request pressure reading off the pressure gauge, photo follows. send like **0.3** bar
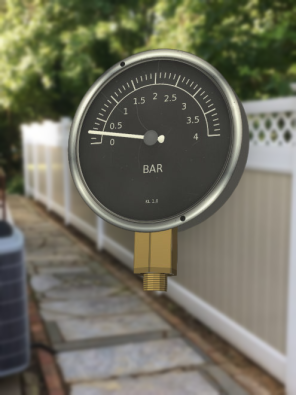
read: **0.2** bar
